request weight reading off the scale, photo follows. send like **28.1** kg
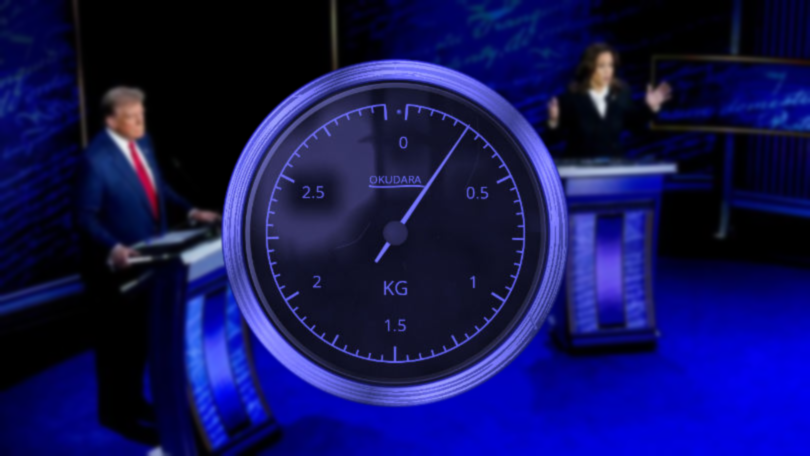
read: **0.25** kg
